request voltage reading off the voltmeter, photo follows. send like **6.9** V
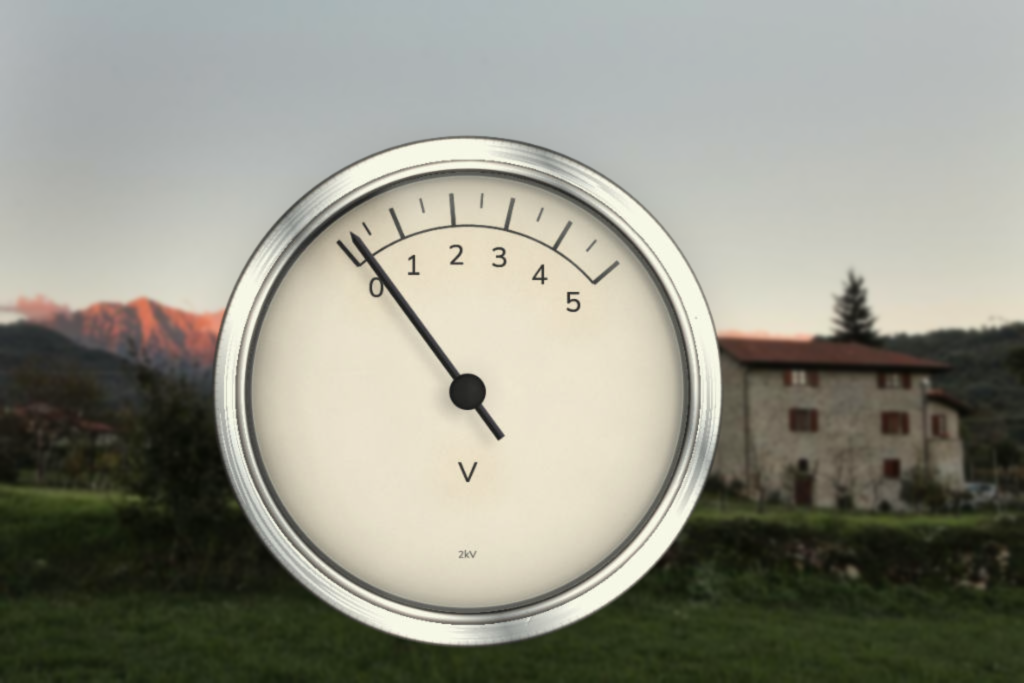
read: **0.25** V
